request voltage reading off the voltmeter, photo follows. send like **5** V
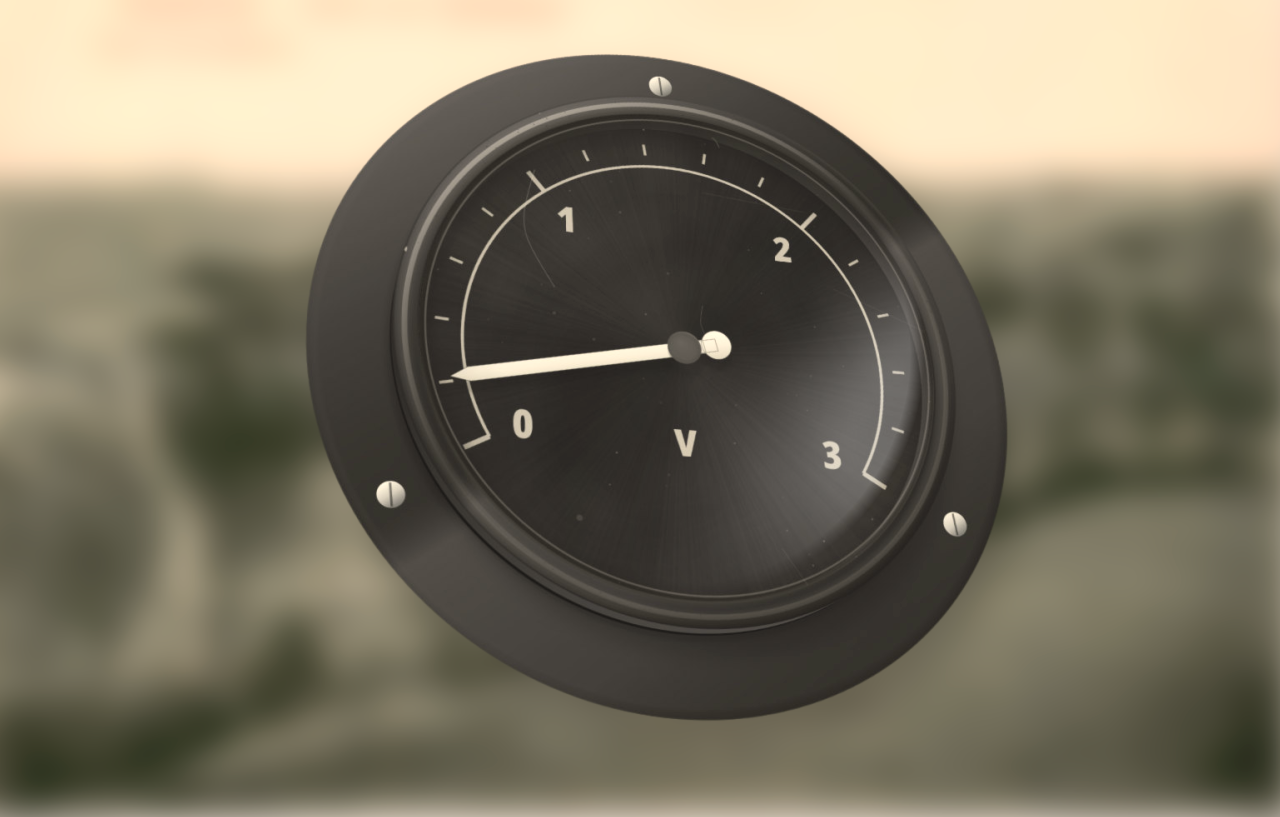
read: **0.2** V
